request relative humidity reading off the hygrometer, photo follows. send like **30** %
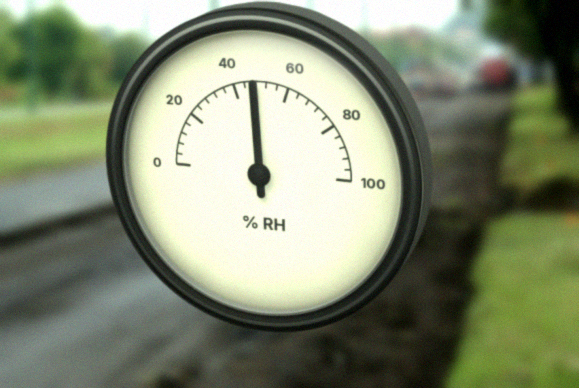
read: **48** %
